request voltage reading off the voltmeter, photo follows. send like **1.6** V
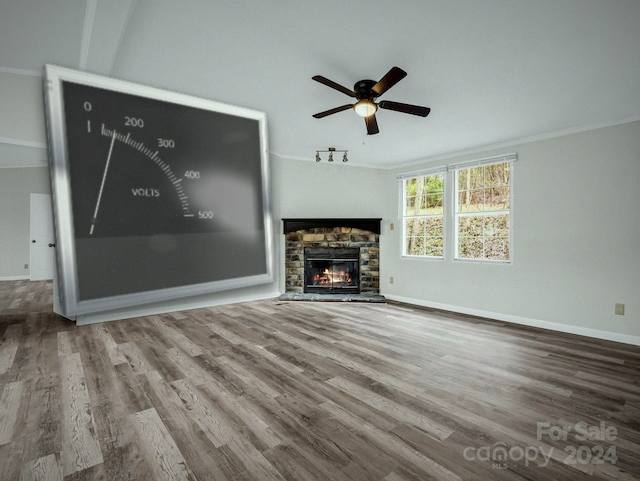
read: **150** V
